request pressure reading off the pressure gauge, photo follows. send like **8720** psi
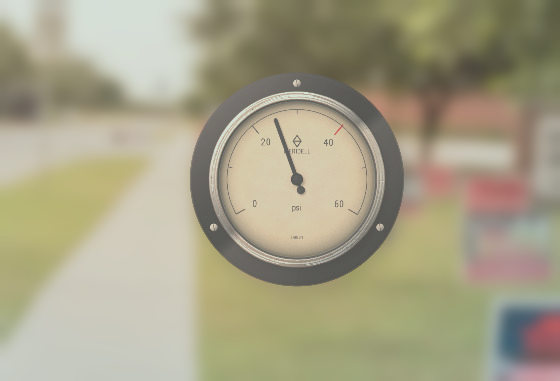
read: **25** psi
